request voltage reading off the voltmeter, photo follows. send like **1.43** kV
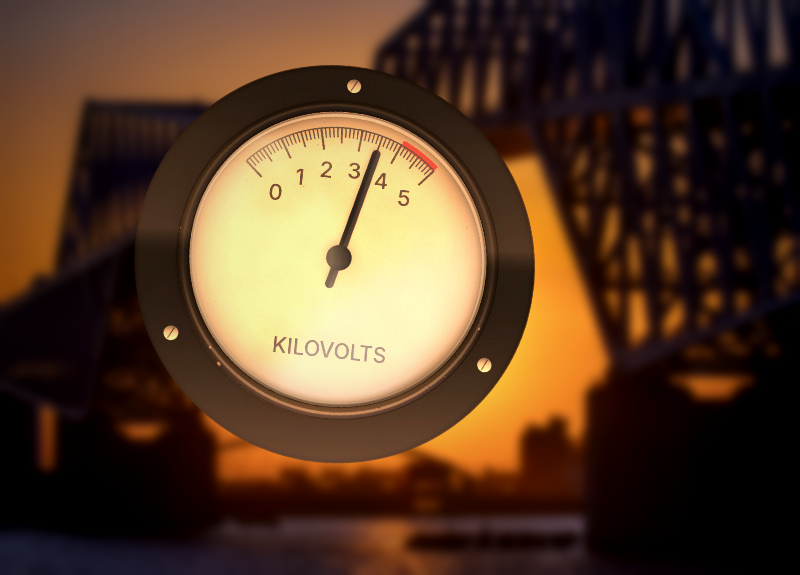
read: **3.5** kV
